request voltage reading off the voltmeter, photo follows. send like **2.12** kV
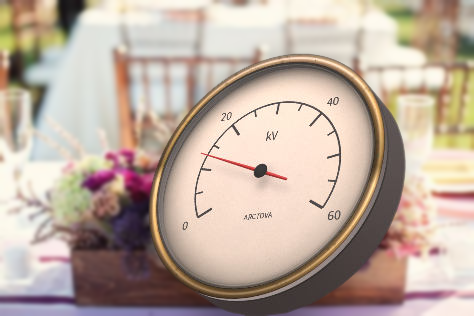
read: **12.5** kV
